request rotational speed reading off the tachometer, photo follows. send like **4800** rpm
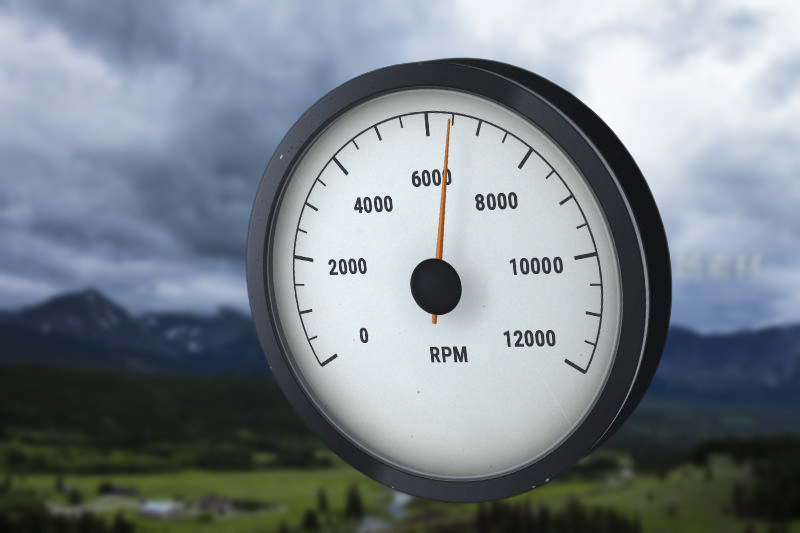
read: **6500** rpm
